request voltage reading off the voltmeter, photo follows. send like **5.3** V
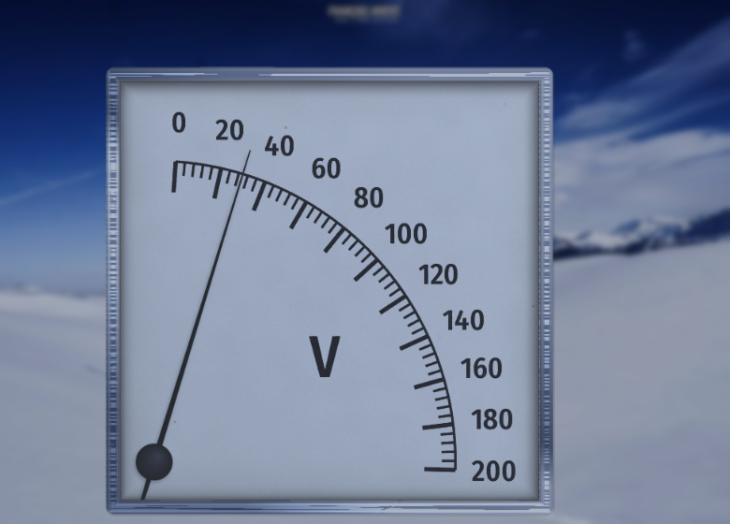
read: **30** V
